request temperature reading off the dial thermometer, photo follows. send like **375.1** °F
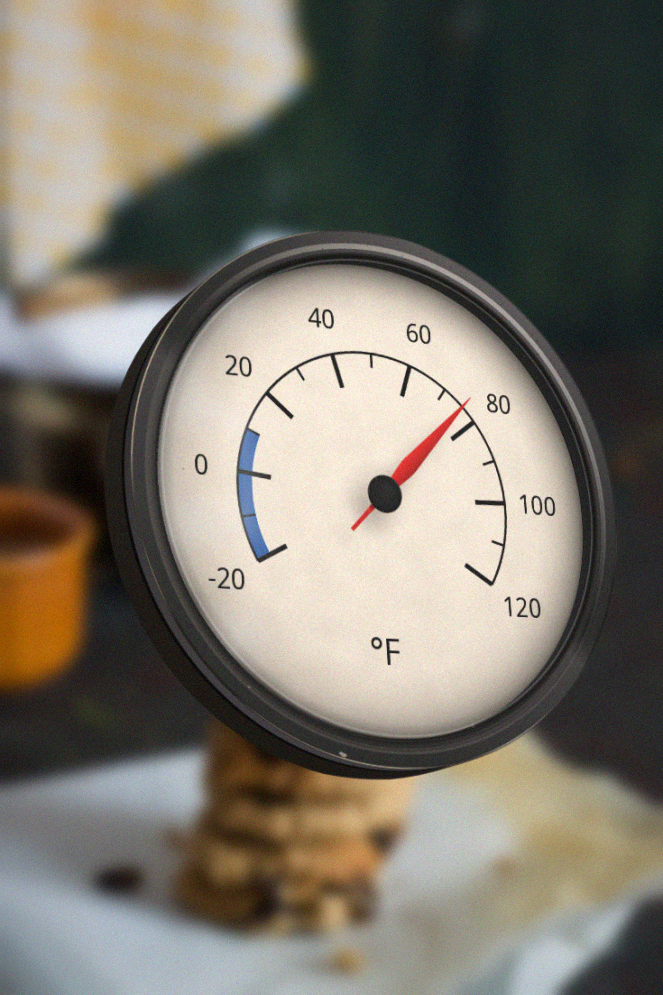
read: **75** °F
